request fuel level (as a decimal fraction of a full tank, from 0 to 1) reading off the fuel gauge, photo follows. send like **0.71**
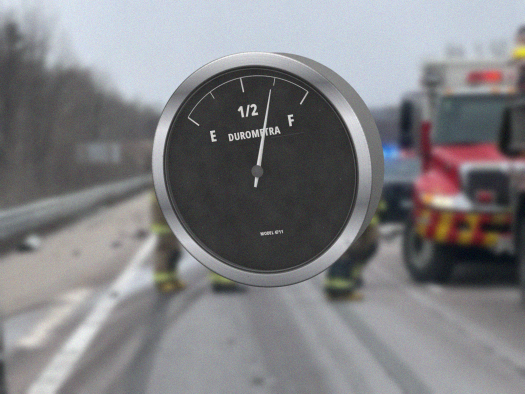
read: **0.75**
